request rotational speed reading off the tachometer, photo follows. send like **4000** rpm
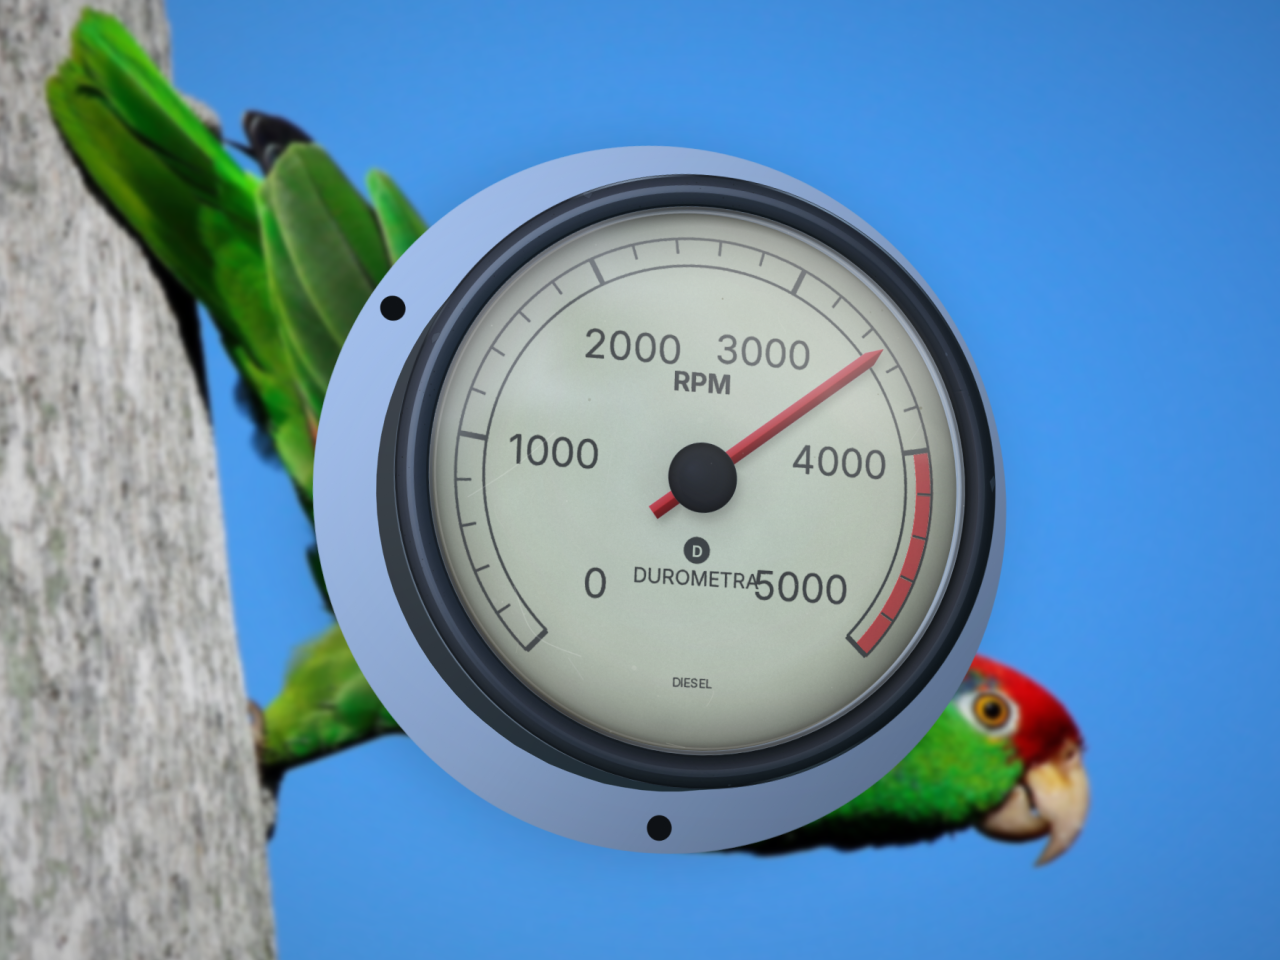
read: **3500** rpm
